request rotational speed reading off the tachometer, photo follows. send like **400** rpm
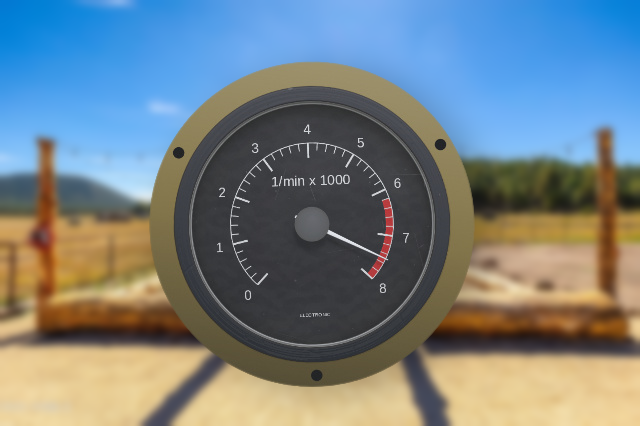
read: **7500** rpm
